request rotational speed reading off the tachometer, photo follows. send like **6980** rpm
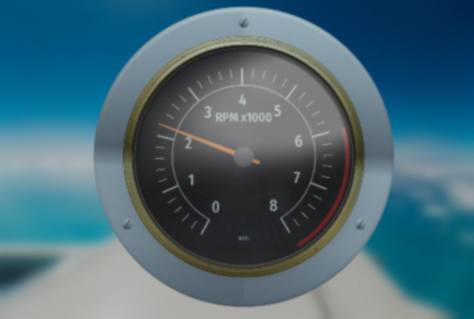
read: **2200** rpm
